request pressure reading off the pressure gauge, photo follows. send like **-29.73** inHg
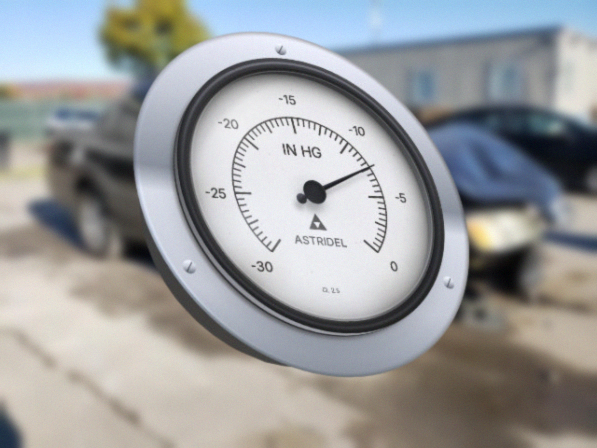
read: **-7.5** inHg
